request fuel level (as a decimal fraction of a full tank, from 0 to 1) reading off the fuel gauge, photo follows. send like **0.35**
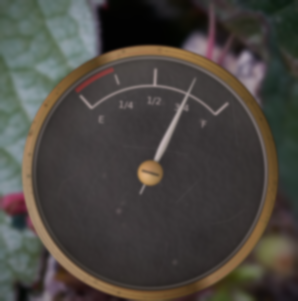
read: **0.75**
